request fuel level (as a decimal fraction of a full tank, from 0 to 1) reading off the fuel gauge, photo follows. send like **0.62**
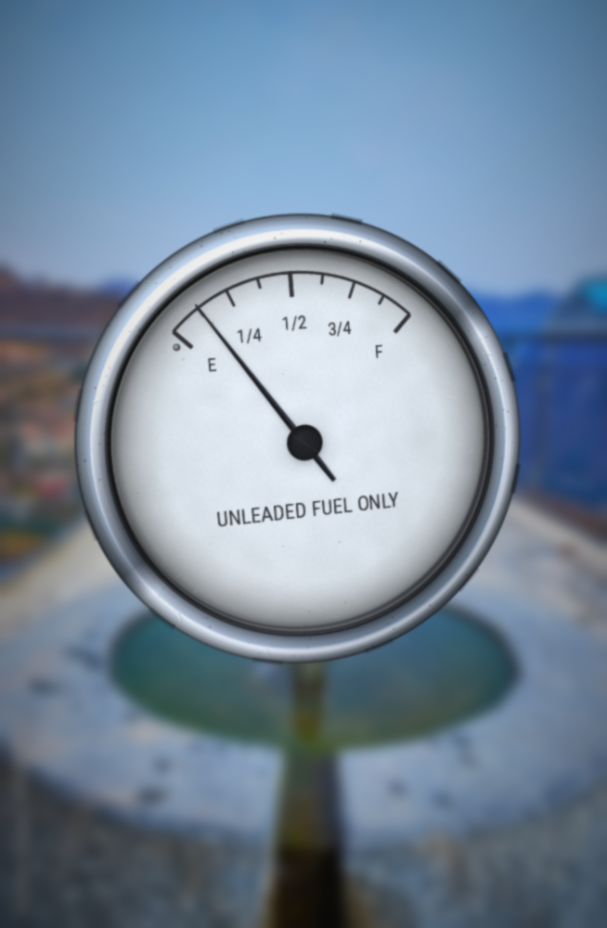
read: **0.125**
